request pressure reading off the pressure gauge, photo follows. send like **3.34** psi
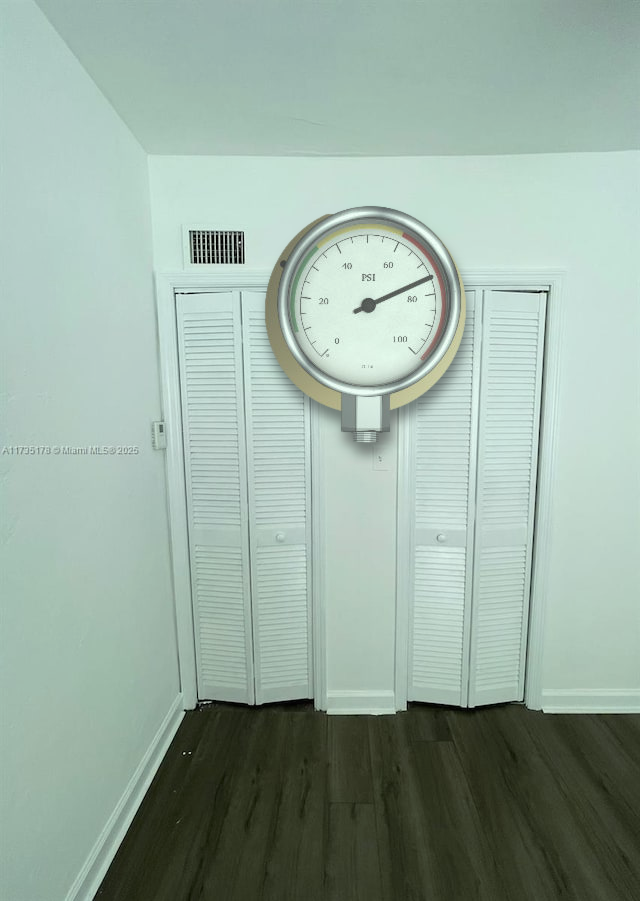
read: **75** psi
